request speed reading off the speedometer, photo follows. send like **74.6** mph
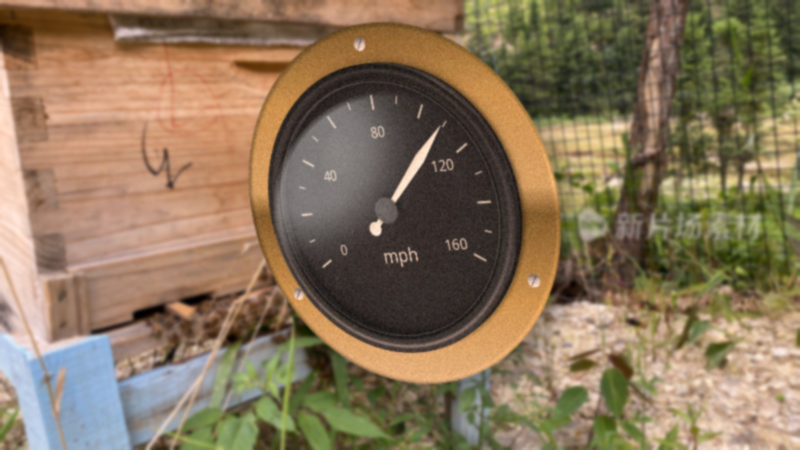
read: **110** mph
